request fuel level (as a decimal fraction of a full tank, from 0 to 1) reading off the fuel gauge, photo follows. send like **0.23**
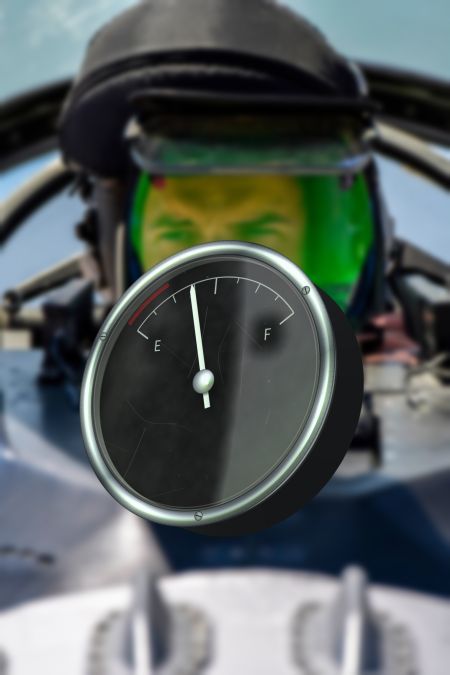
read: **0.375**
